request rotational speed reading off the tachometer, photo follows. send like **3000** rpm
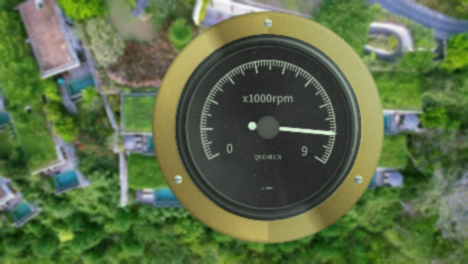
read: **8000** rpm
